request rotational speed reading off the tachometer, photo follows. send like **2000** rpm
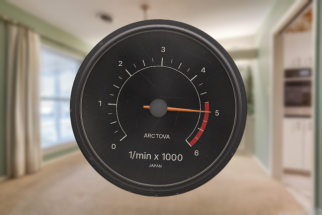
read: **5000** rpm
